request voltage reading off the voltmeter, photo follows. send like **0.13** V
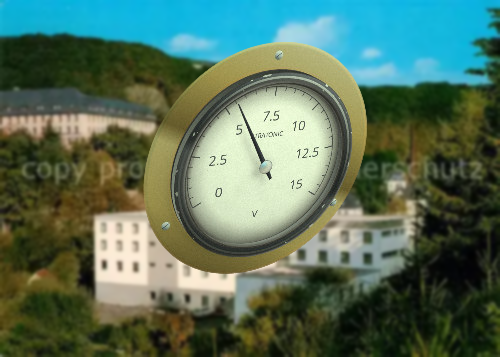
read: **5.5** V
